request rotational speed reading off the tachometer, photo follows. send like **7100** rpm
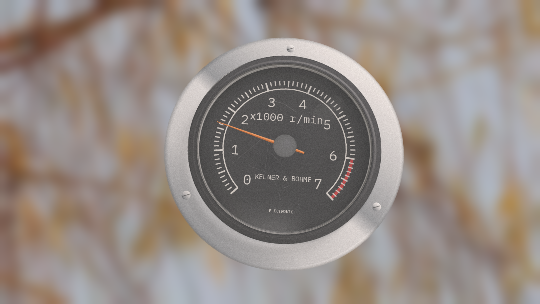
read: **1600** rpm
